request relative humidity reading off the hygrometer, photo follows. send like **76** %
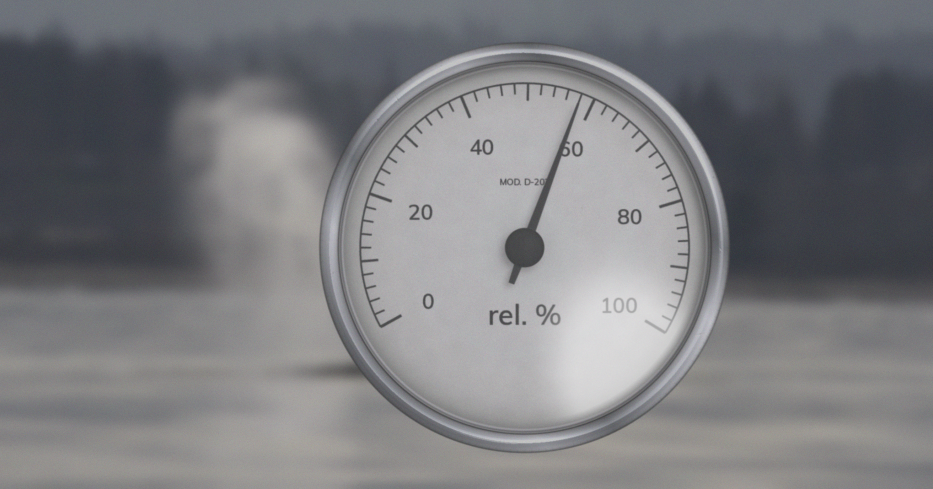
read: **58** %
